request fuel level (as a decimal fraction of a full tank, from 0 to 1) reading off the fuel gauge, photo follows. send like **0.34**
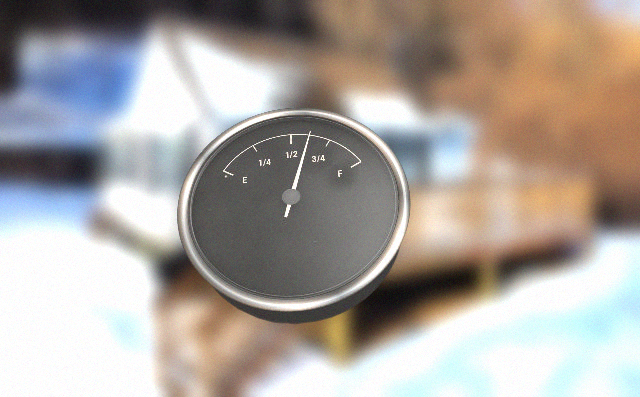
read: **0.625**
